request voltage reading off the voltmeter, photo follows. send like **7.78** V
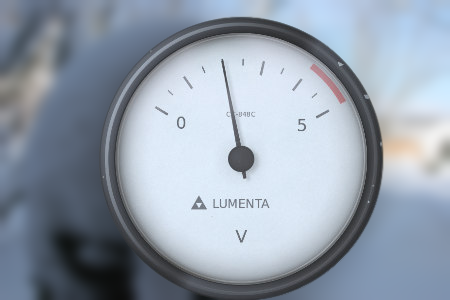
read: **2** V
